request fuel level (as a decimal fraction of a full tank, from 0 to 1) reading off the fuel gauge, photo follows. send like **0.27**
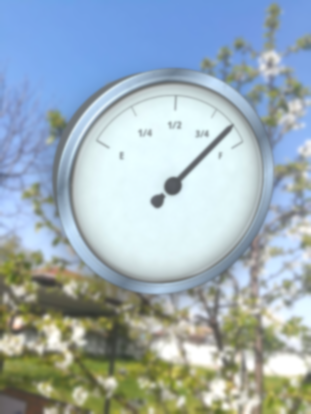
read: **0.875**
